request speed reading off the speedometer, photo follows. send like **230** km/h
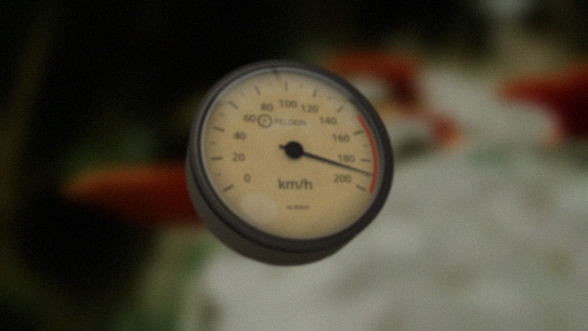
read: **190** km/h
